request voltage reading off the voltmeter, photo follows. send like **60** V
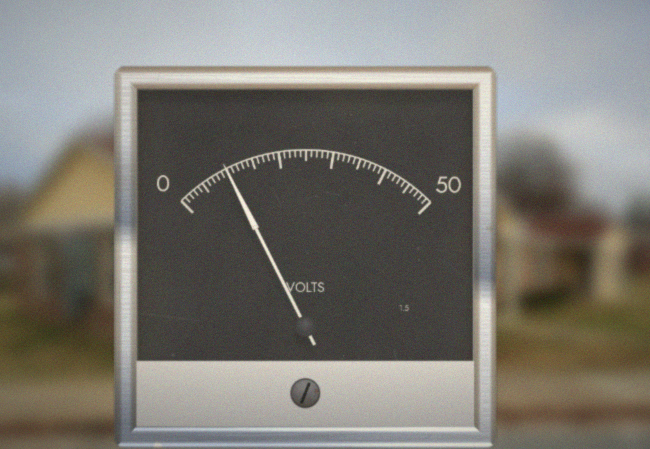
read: **10** V
